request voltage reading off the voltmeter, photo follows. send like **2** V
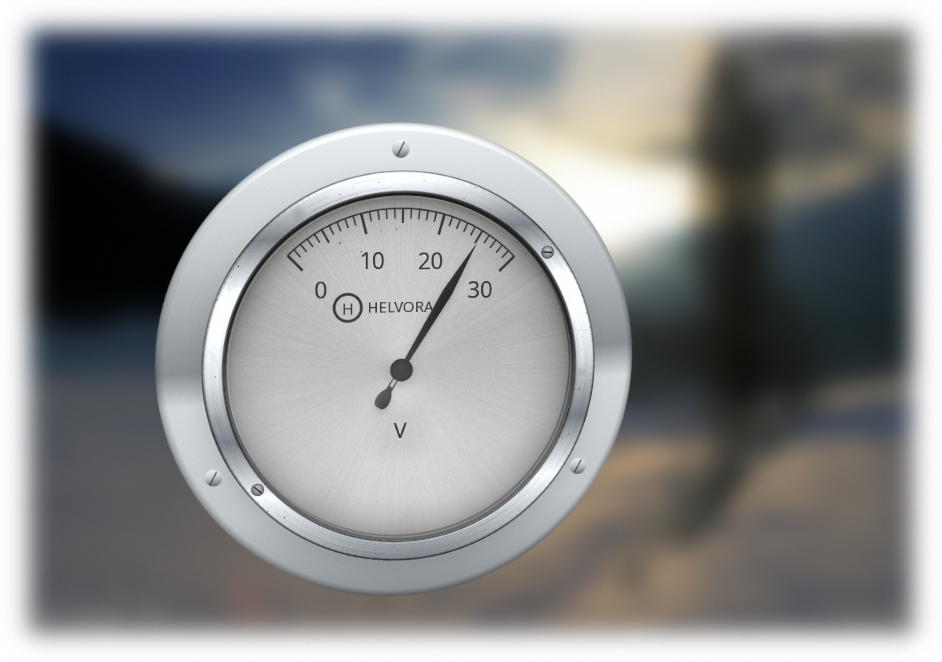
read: **25** V
